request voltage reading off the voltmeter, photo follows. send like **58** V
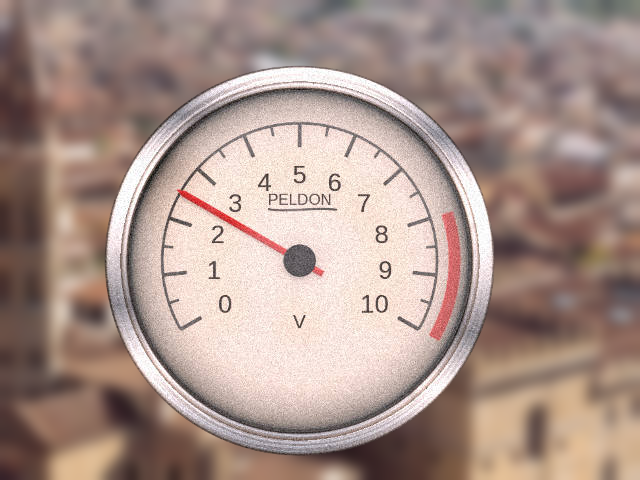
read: **2.5** V
